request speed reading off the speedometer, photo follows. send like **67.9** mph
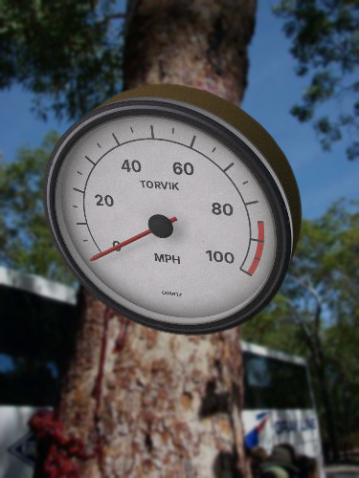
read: **0** mph
